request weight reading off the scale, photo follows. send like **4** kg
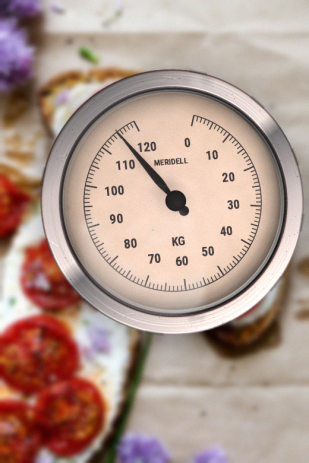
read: **115** kg
